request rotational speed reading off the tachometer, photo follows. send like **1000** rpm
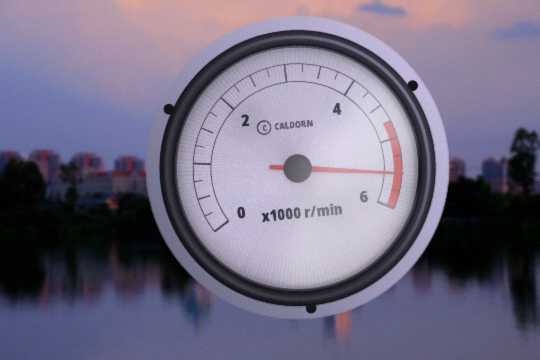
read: **5500** rpm
